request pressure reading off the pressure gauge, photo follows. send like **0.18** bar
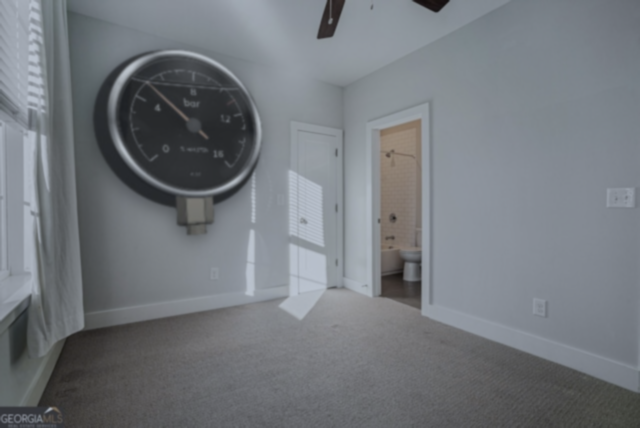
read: **5** bar
